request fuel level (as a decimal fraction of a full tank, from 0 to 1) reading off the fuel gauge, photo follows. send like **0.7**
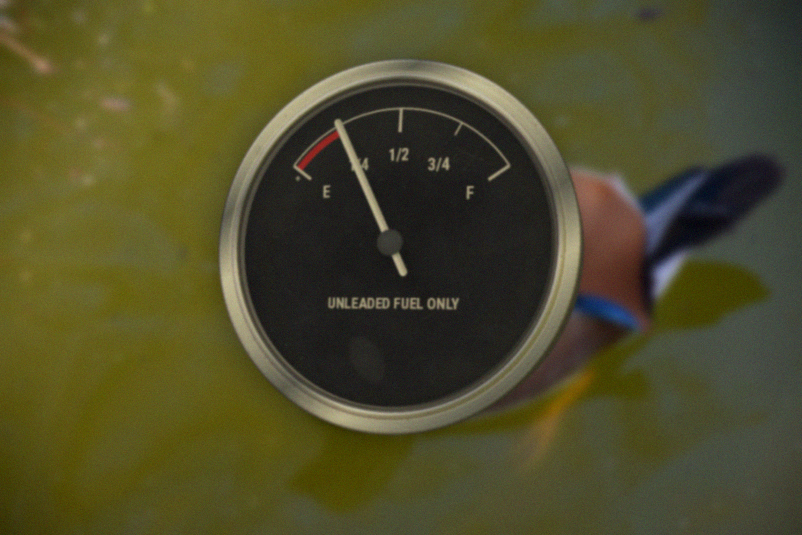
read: **0.25**
